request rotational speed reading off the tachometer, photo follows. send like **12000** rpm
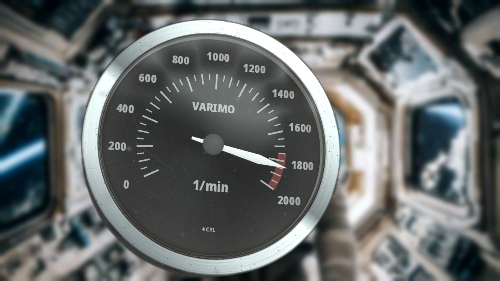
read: **1850** rpm
